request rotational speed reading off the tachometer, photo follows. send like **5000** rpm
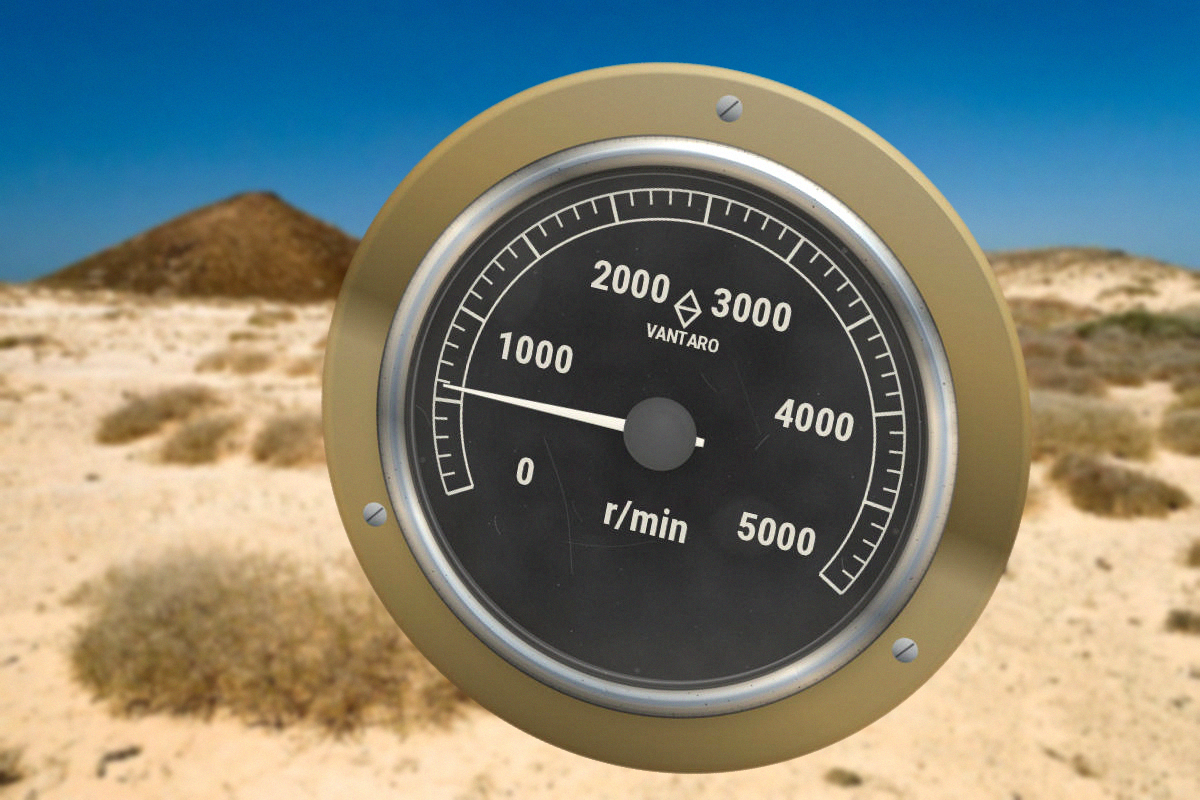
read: **600** rpm
